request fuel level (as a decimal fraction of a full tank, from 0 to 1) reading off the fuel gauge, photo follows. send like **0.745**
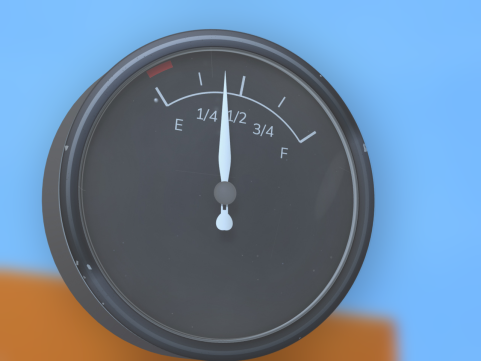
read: **0.375**
